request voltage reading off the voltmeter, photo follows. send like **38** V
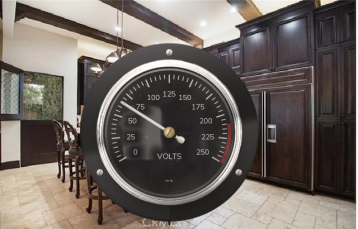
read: **65** V
